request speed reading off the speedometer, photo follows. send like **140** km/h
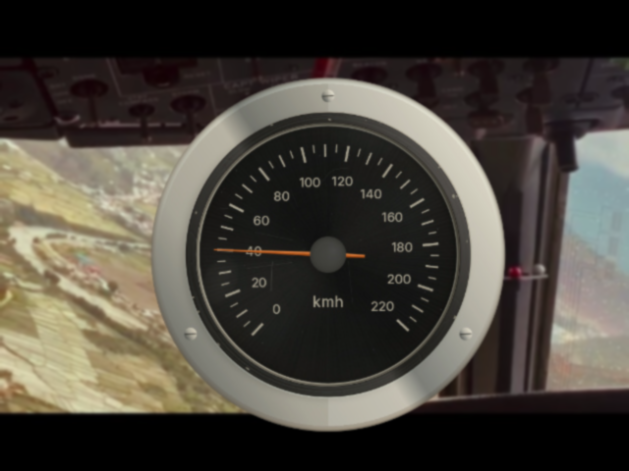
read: **40** km/h
